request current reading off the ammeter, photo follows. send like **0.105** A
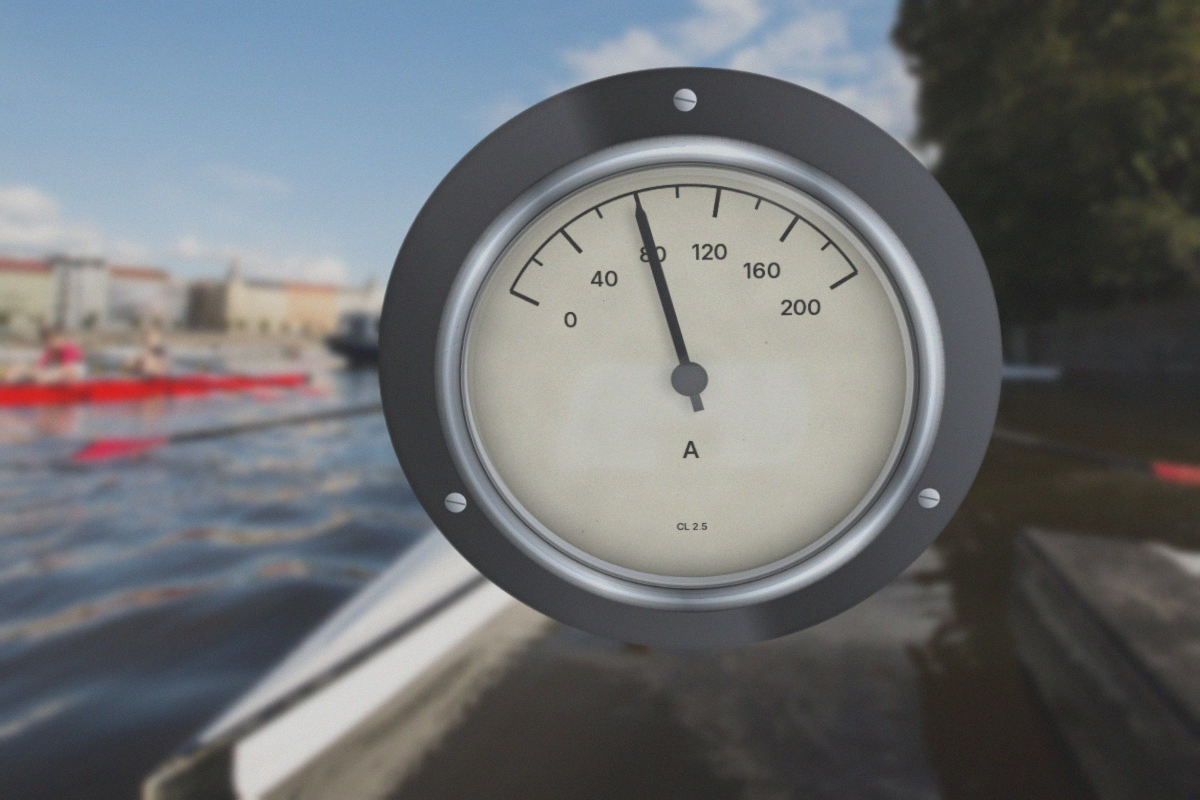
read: **80** A
